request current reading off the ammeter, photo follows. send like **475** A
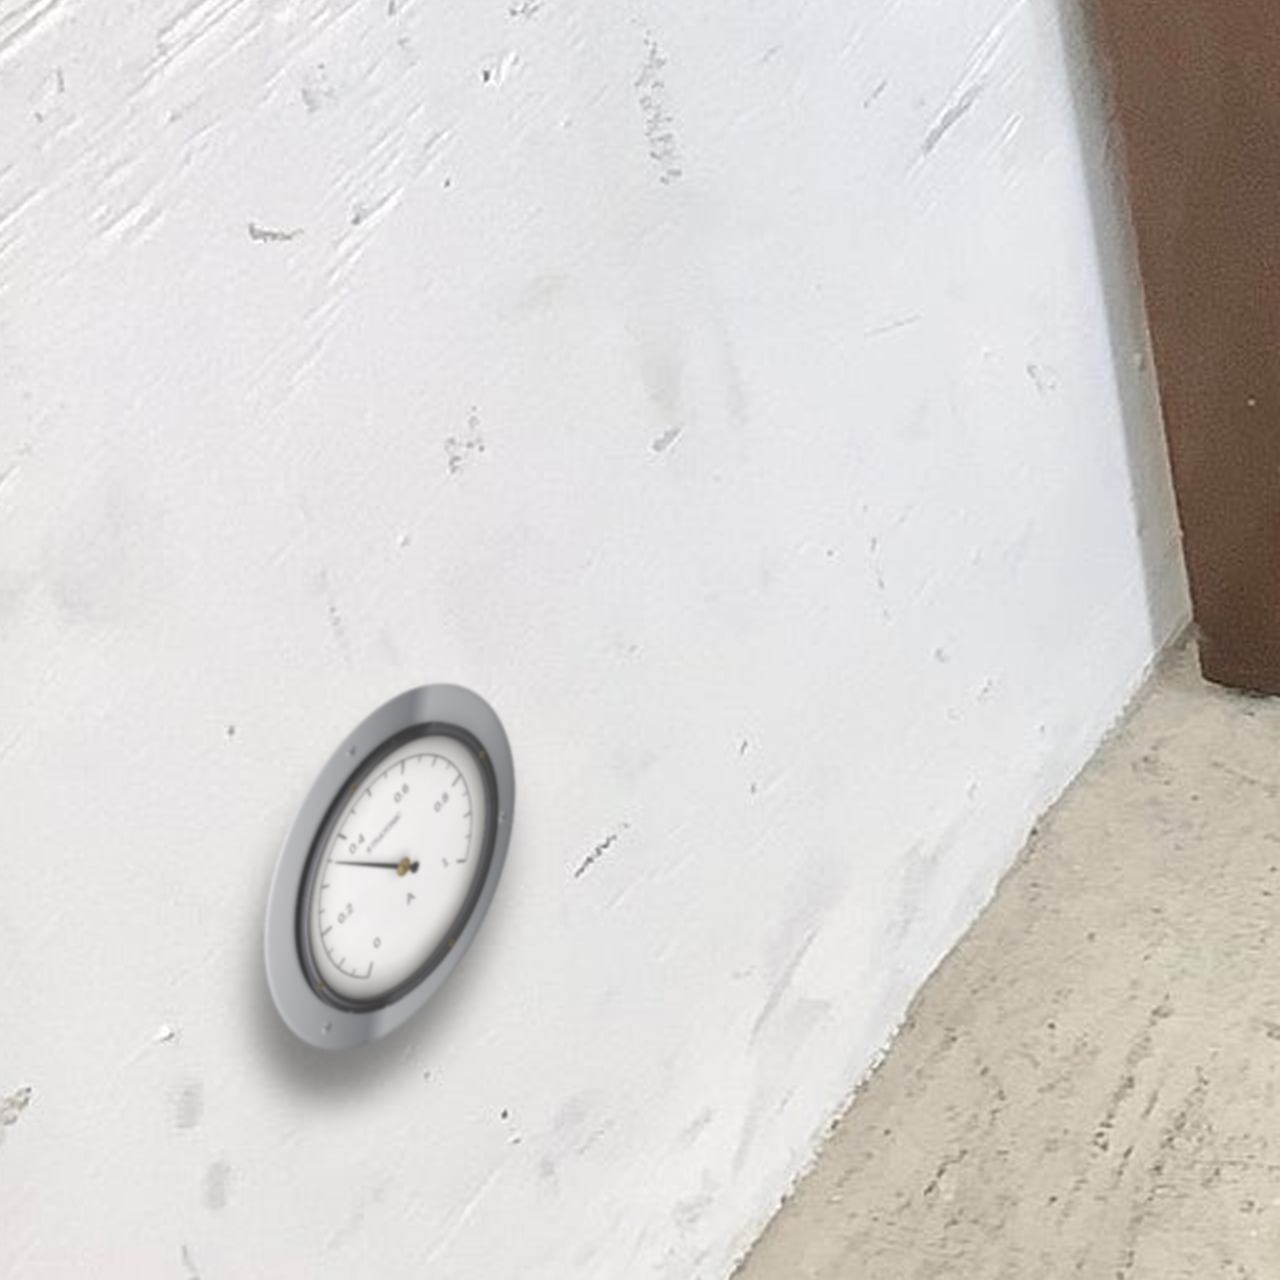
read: **0.35** A
